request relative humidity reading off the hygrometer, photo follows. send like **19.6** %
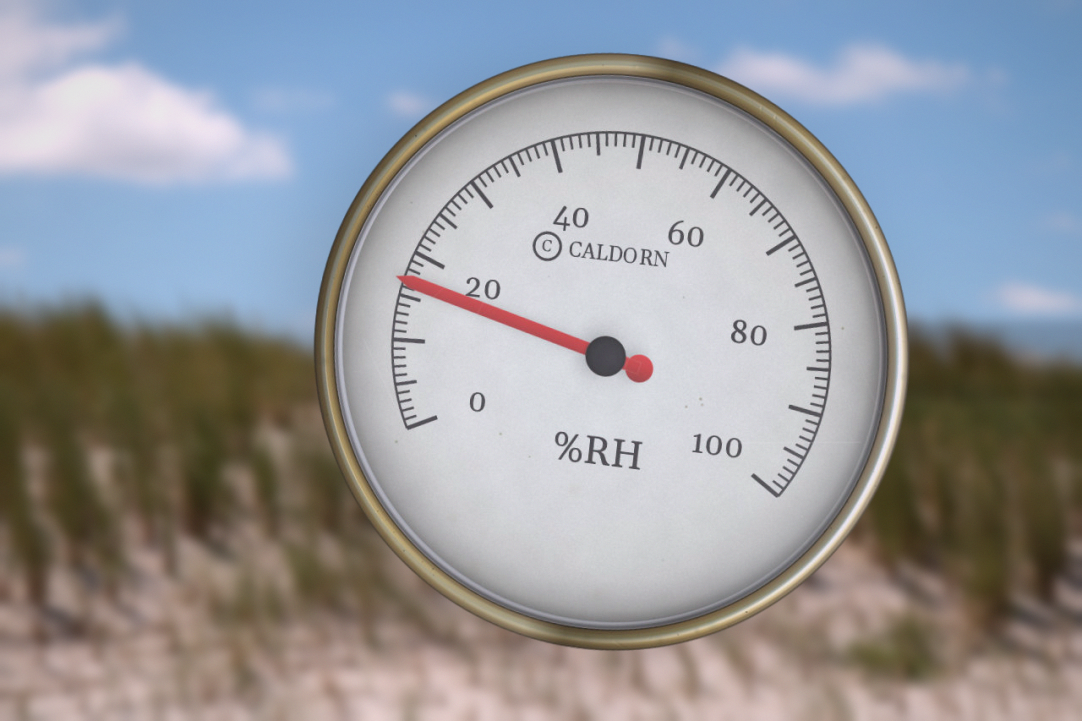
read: **17** %
